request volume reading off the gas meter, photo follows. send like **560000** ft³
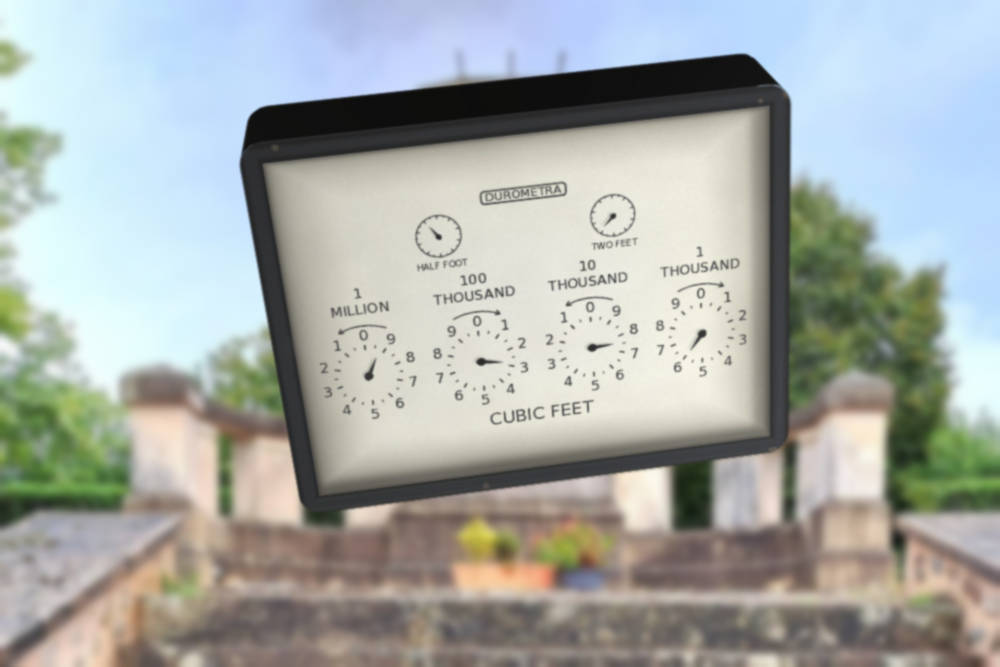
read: **927600** ft³
